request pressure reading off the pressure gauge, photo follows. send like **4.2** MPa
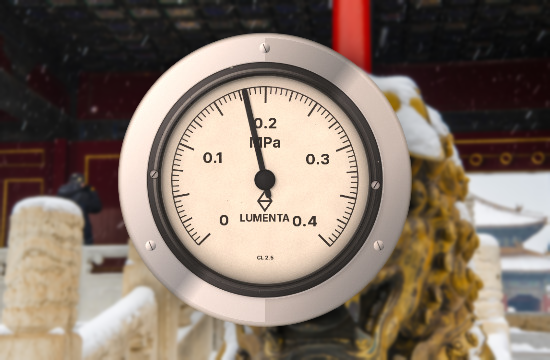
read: **0.18** MPa
